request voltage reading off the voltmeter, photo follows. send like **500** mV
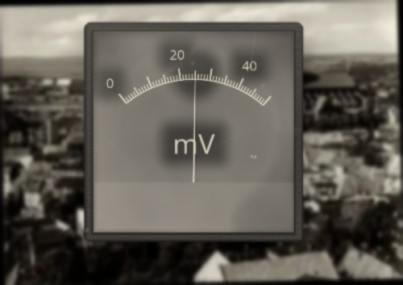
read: **25** mV
